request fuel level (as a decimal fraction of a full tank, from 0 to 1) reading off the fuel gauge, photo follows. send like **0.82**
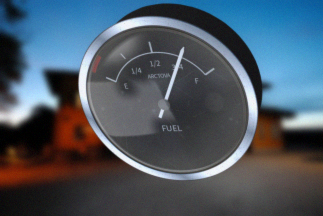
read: **0.75**
